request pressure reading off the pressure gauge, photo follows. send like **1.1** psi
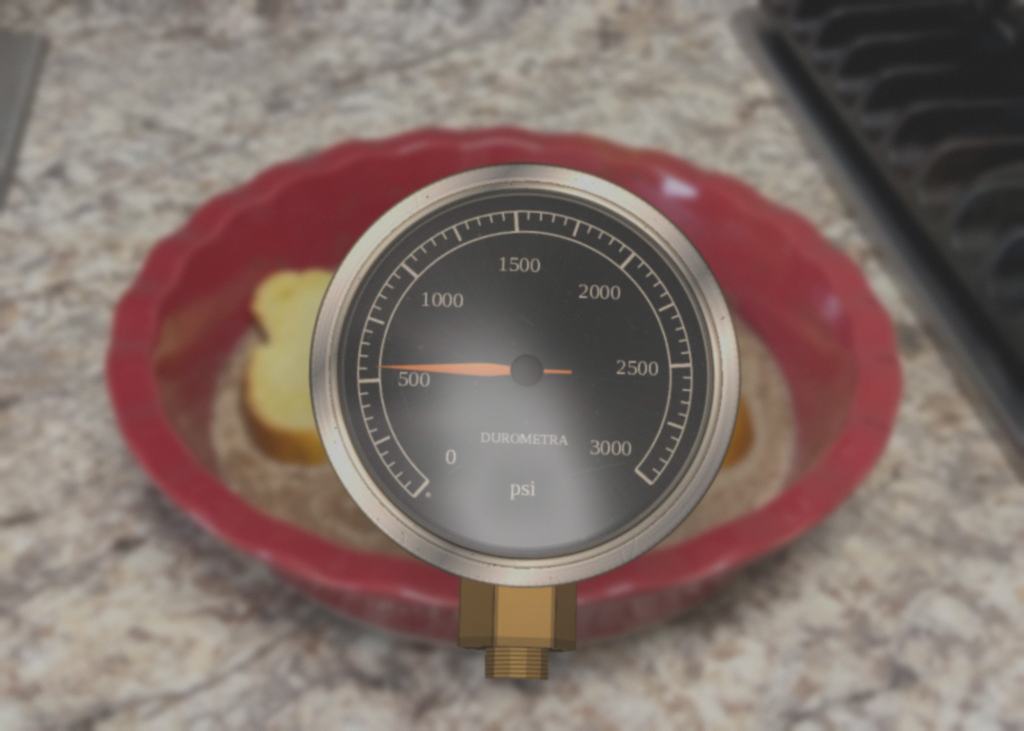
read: **550** psi
